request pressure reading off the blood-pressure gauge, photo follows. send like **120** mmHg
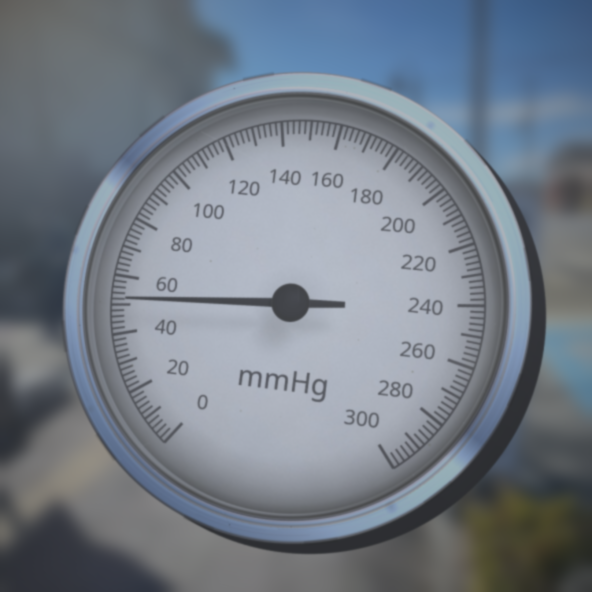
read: **52** mmHg
